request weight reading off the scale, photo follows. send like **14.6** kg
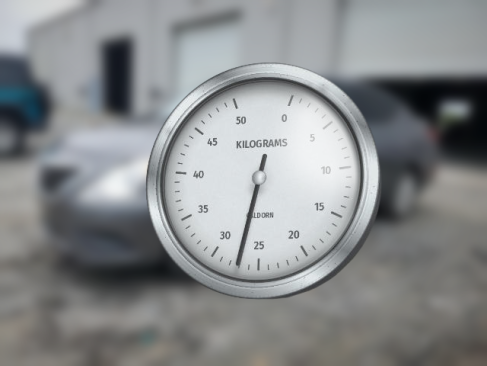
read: **27** kg
